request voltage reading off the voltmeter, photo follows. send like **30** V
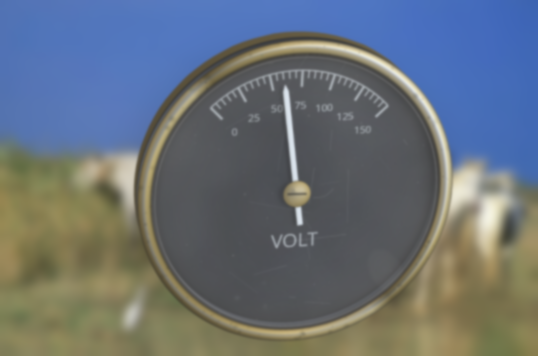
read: **60** V
